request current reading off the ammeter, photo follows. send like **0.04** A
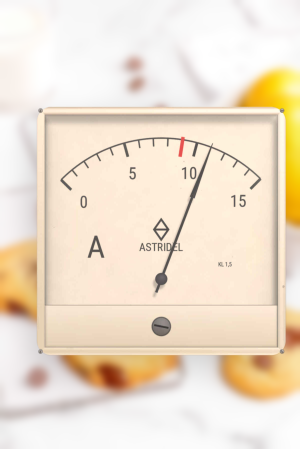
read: **11** A
